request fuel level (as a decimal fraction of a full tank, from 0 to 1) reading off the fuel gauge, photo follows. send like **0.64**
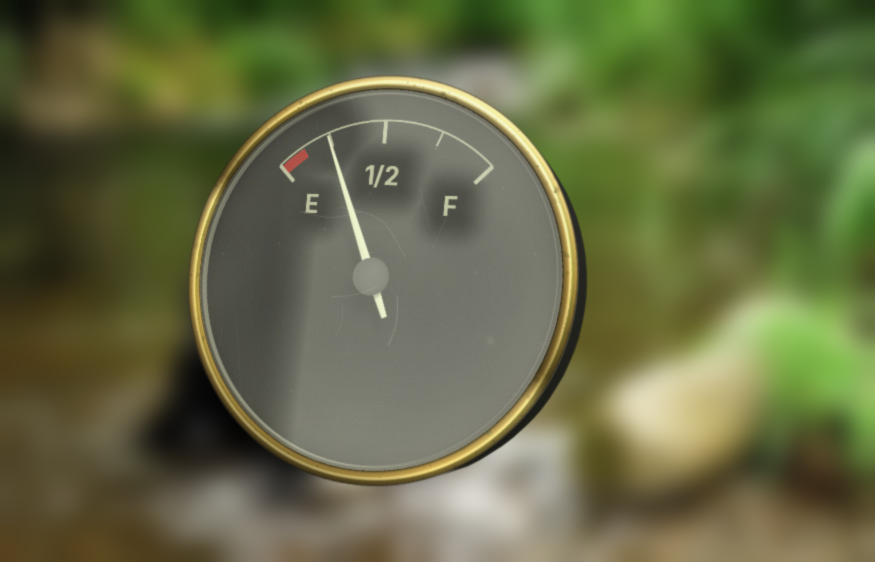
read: **0.25**
